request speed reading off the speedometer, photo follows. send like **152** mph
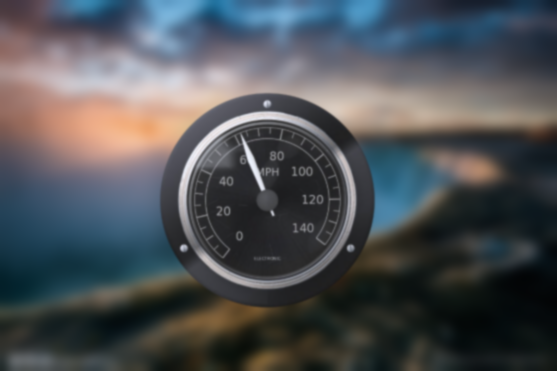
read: **62.5** mph
